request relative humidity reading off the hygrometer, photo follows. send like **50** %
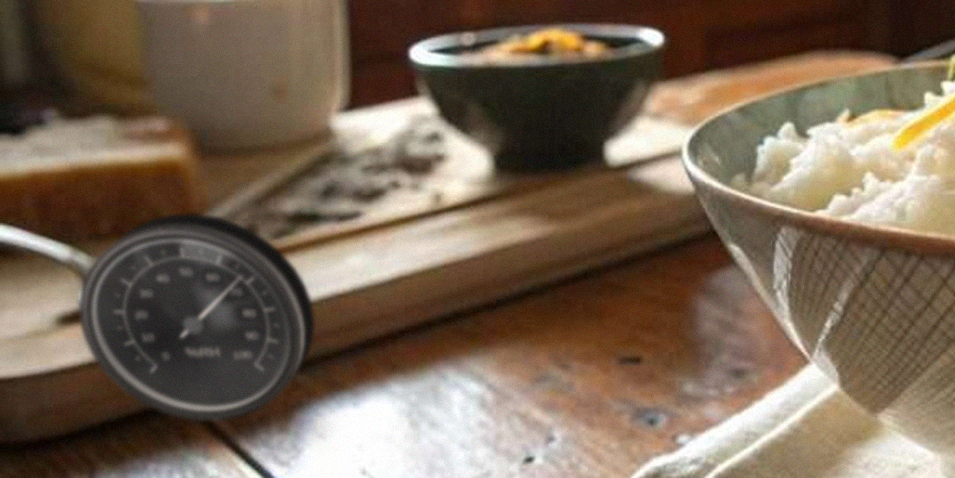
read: **67.5** %
